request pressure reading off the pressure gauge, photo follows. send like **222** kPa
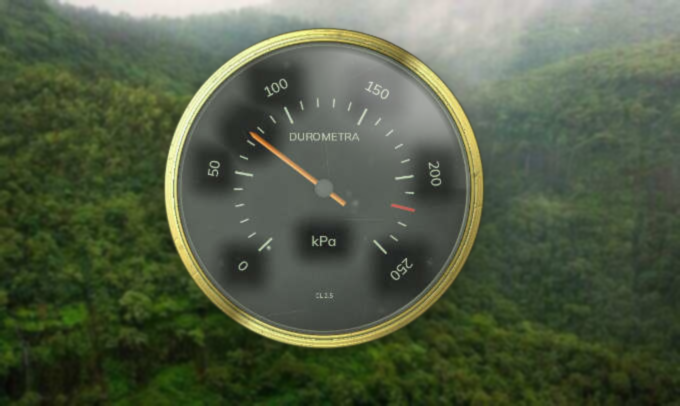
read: **75** kPa
